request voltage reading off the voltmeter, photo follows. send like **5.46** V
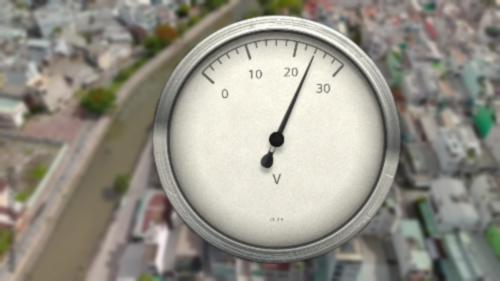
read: **24** V
